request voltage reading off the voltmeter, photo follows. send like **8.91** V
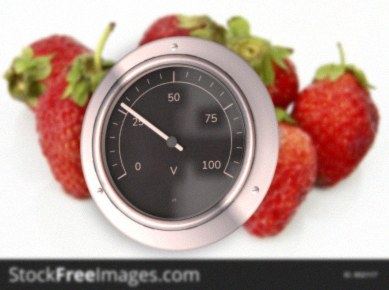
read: **27.5** V
